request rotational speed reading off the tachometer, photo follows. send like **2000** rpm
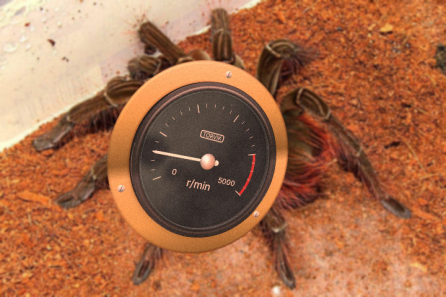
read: **600** rpm
